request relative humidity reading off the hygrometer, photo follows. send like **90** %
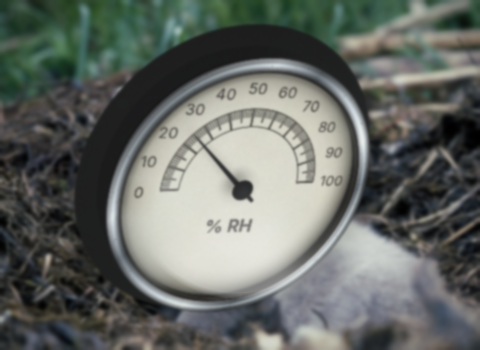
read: **25** %
